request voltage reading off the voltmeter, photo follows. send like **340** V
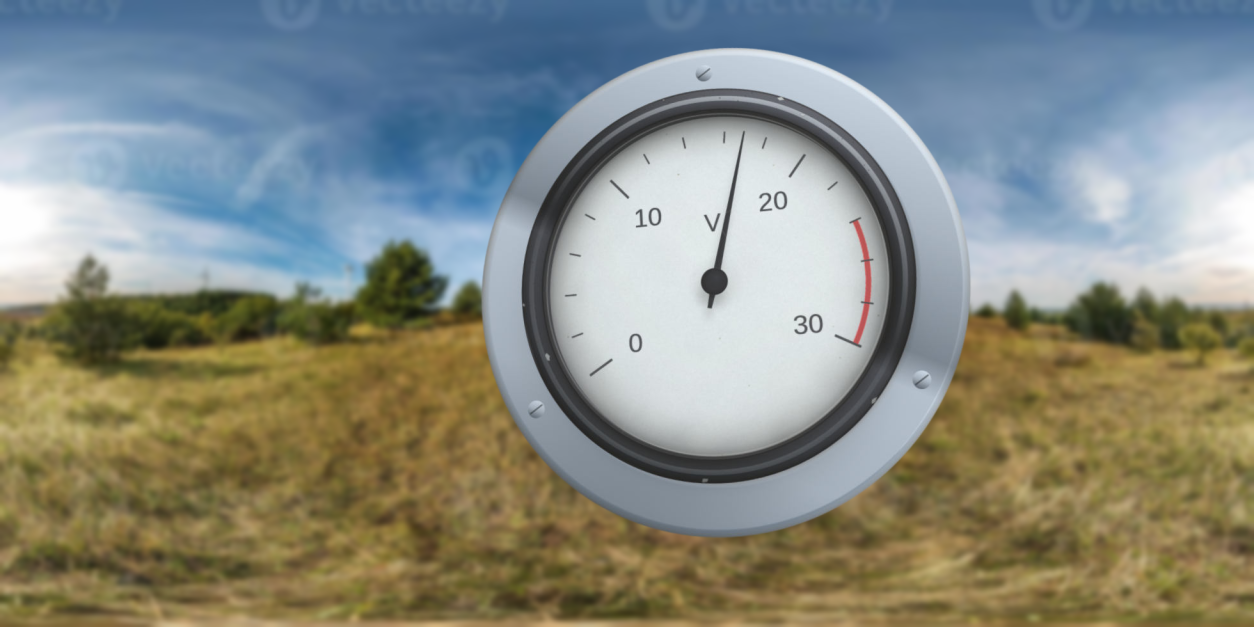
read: **17** V
